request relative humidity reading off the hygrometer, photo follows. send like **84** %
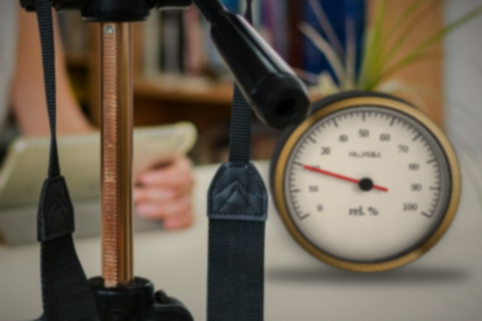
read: **20** %
